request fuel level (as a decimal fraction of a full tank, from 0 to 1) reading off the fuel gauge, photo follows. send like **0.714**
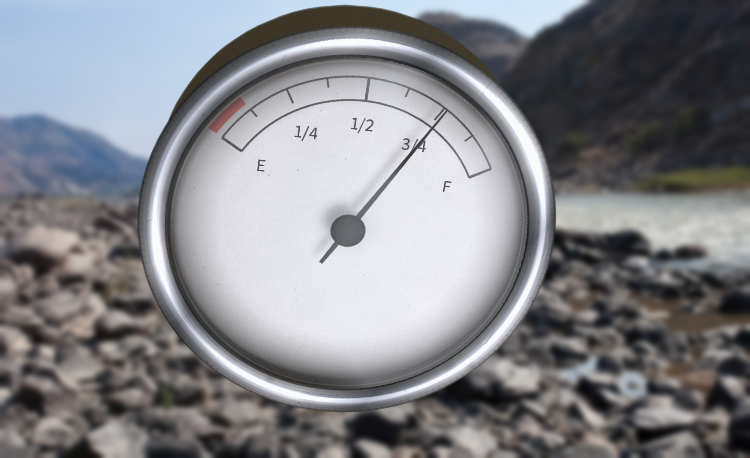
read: **0.75**
